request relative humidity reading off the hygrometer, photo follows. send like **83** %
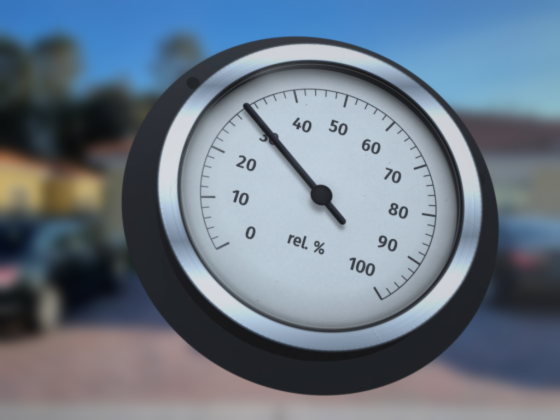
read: **30** %
